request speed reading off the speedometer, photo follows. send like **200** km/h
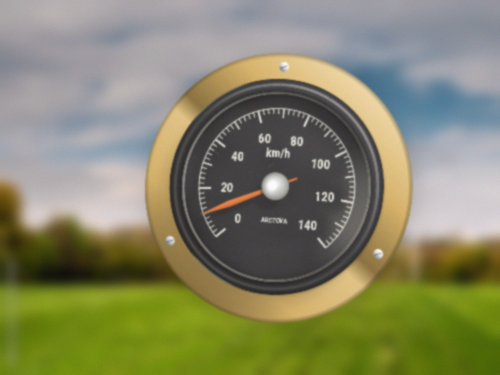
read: **10** km/h
